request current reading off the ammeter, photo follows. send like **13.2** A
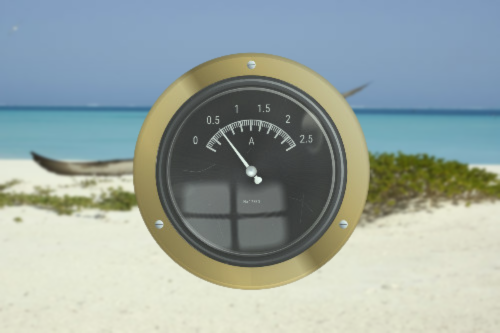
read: **0.5** A
